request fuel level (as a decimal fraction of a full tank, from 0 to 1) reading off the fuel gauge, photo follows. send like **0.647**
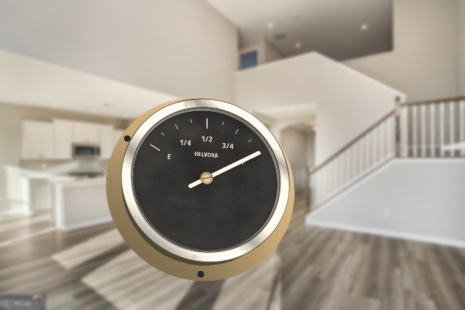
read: **1**
